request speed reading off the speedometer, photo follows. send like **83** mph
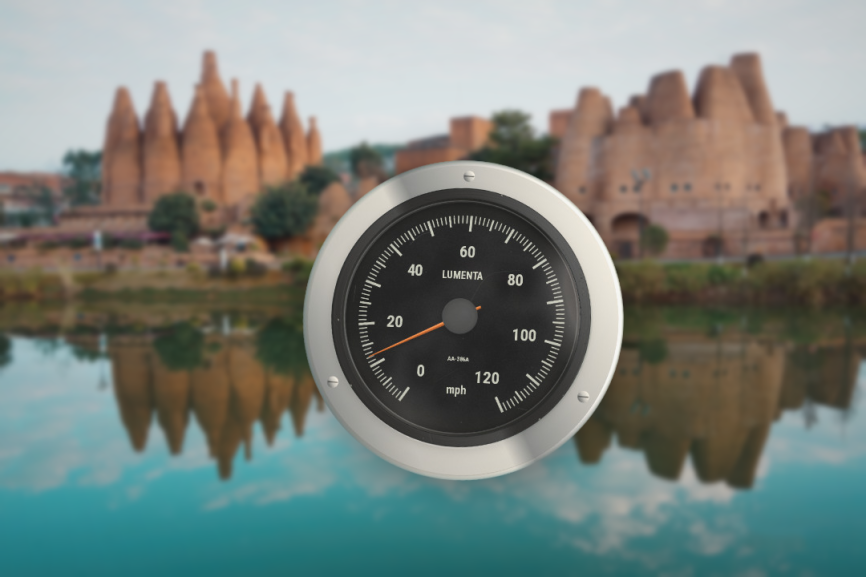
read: **12** mph
